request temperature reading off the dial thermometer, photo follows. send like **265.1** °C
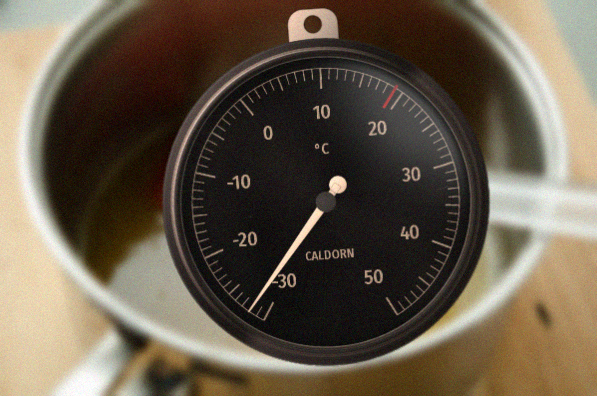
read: **-28** °C
